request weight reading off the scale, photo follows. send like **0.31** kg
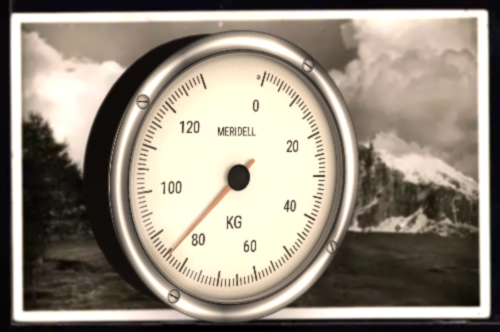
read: **85** kg
